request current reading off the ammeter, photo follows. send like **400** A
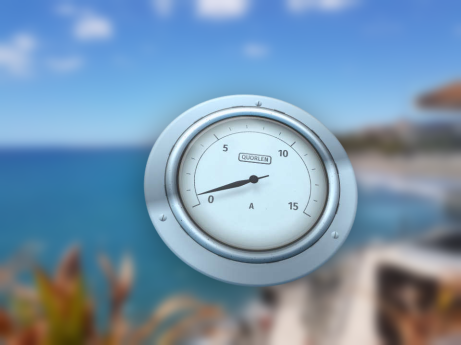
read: **0.5** A
